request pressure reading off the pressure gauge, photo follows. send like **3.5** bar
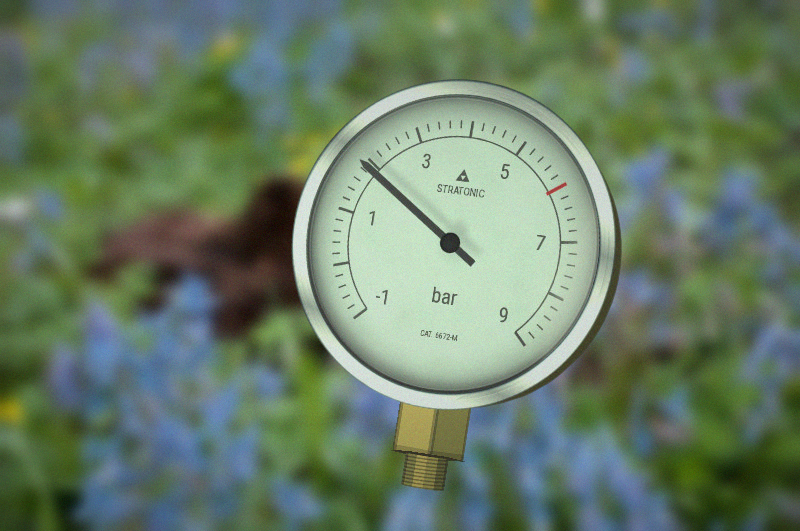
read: **1.9** bar
